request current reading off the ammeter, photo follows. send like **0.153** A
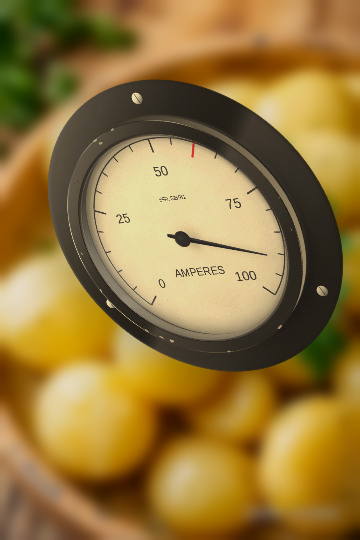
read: **90** A
